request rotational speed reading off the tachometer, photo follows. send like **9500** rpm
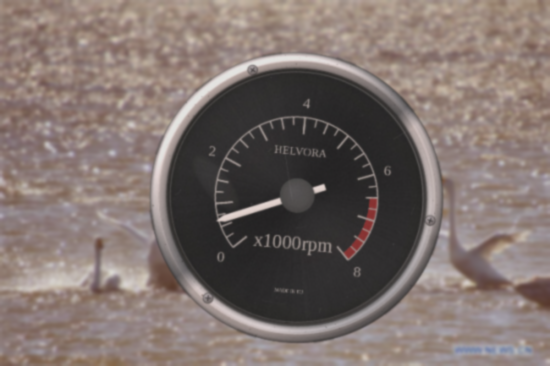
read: **625** rpm
